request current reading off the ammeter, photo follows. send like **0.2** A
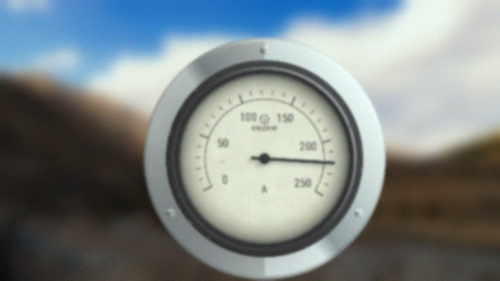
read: **220** A
